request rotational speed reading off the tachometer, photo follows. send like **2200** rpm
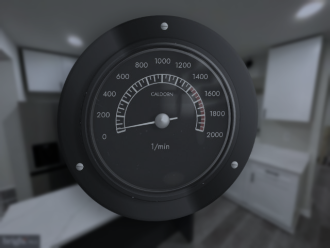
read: **50** rpm
